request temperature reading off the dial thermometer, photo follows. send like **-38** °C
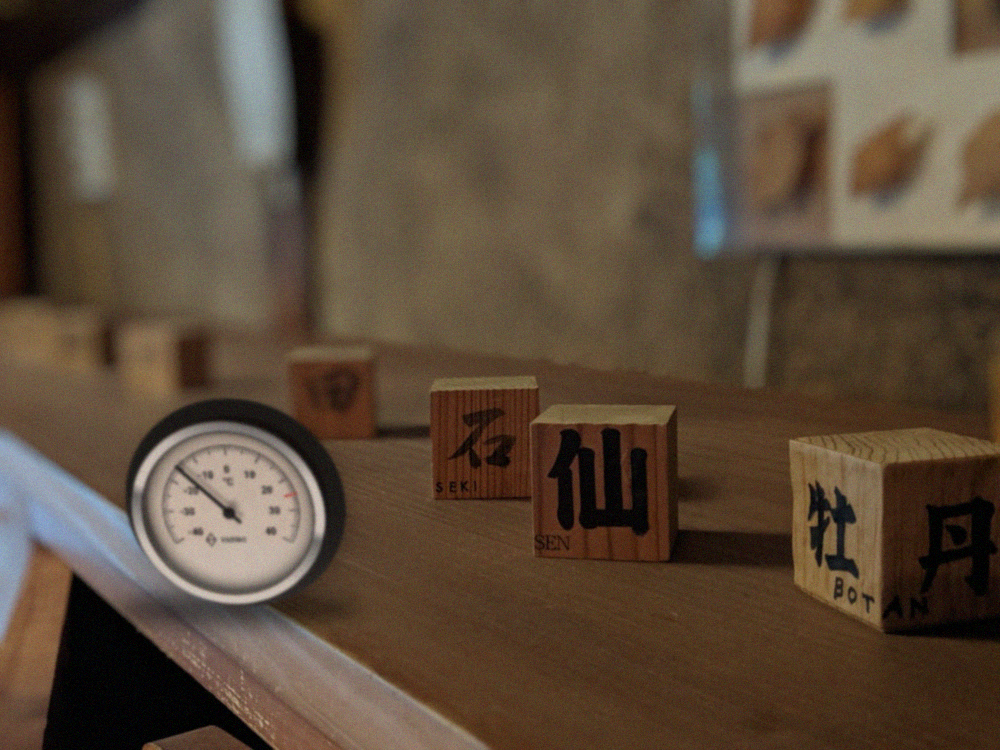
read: **-15** °C
